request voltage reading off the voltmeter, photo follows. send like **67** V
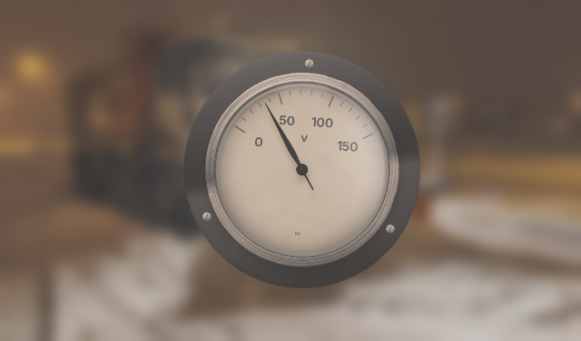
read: **35** V
